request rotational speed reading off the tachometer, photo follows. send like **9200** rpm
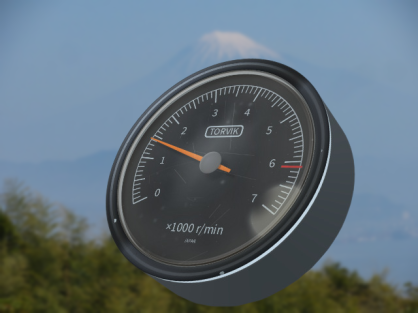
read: **1400** rpm
